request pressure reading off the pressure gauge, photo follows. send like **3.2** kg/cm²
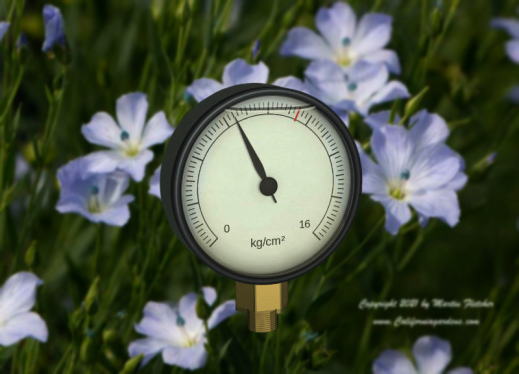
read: **6.4** kg/cm²
